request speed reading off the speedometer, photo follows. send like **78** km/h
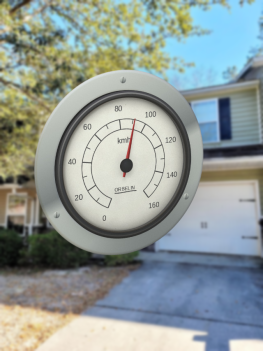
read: **90** km/h
